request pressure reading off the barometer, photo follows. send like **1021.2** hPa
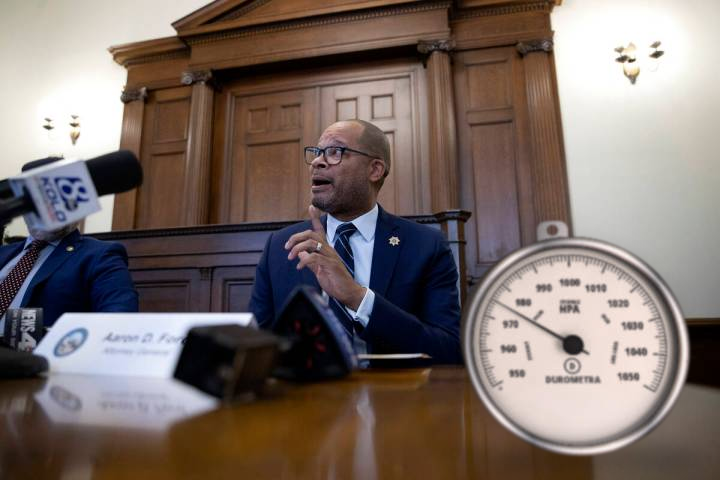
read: **975** hPa
